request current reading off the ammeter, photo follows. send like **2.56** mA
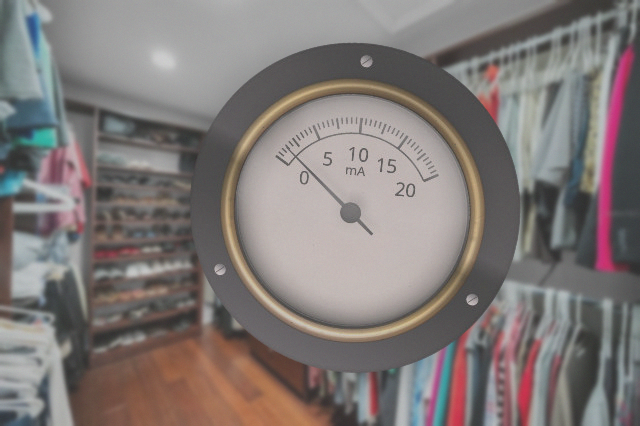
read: **1.5** mA
